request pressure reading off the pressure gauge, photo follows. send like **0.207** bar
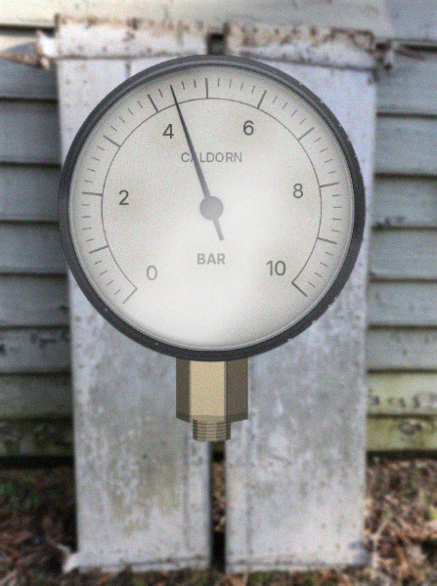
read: **4.4** bar
